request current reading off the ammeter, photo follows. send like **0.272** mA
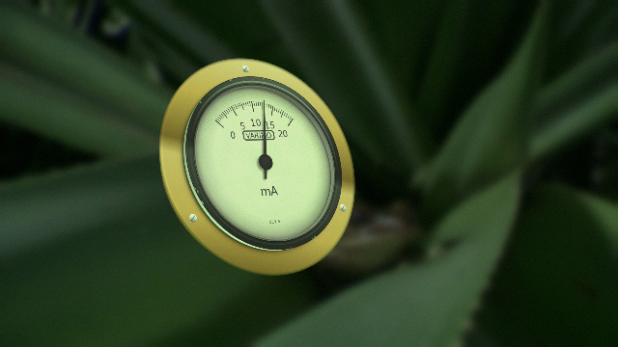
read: **12.5** mA
